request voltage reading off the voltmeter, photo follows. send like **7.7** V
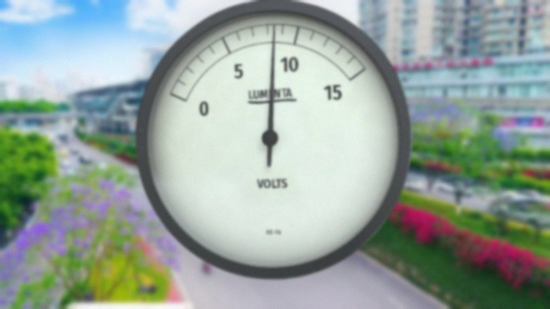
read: **8.5** V
